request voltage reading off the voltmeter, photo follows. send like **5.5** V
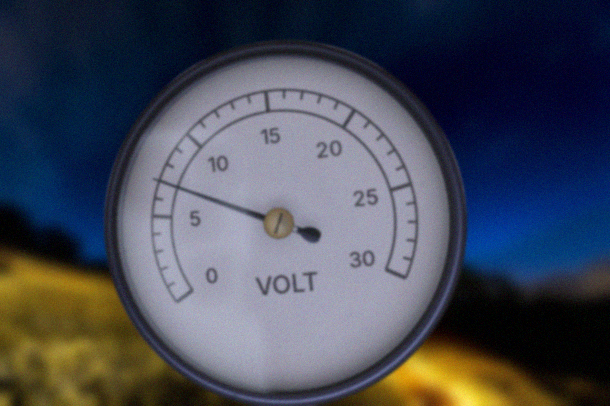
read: **7** V
